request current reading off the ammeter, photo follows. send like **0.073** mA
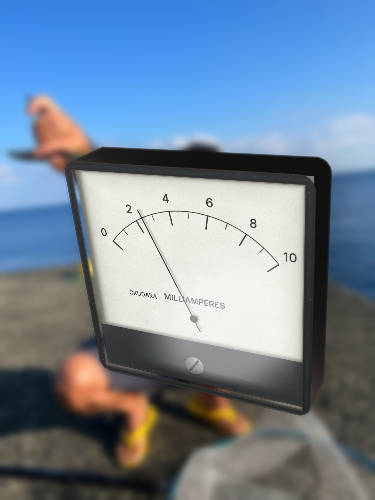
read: **2.5** mA
